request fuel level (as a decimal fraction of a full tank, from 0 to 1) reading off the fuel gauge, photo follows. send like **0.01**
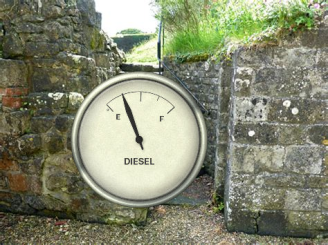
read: **0.25**
